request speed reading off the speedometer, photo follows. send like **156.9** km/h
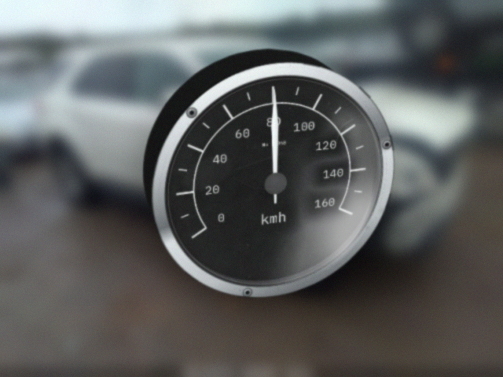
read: **80** km/h
